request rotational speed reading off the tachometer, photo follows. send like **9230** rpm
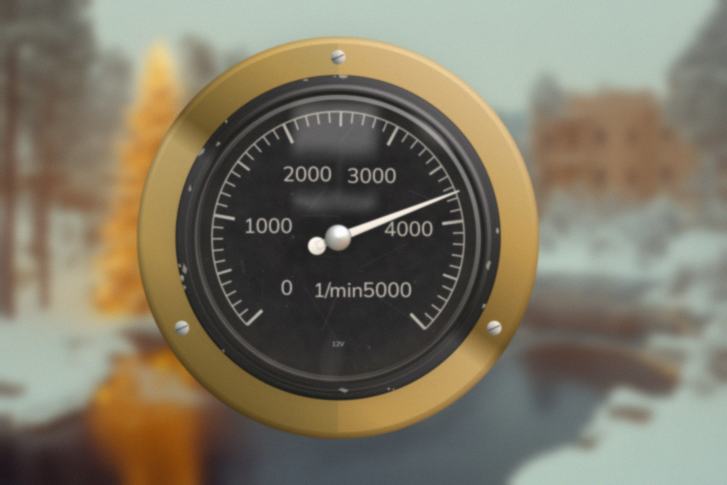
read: **3750** rpm
